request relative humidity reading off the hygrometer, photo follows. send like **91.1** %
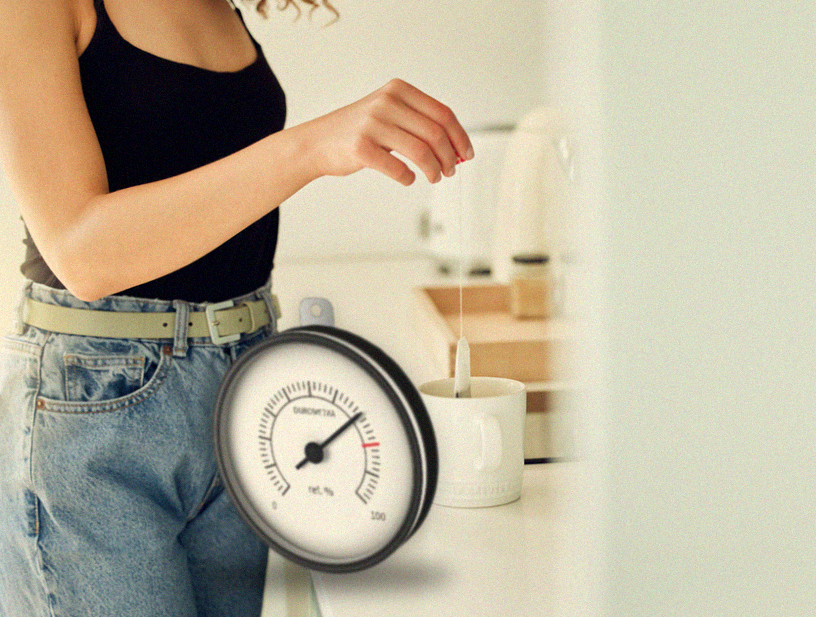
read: **70** %
